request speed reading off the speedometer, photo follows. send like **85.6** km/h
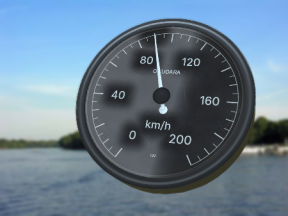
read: **90** km/h
